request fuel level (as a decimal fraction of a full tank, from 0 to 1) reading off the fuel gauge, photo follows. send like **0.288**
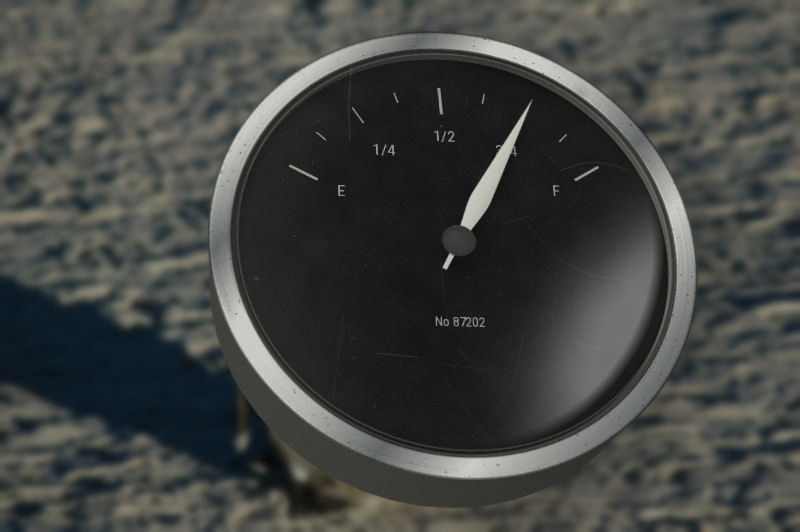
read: **0.75**
